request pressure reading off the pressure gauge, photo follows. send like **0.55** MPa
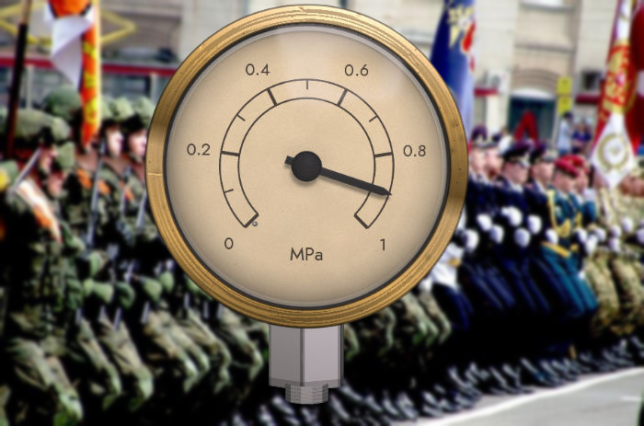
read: **0.9** MPa
